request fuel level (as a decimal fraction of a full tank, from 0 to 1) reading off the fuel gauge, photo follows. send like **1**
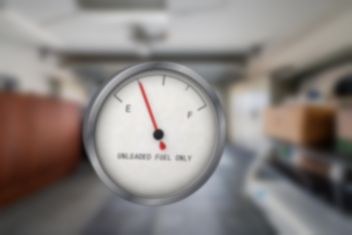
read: **0.25**
